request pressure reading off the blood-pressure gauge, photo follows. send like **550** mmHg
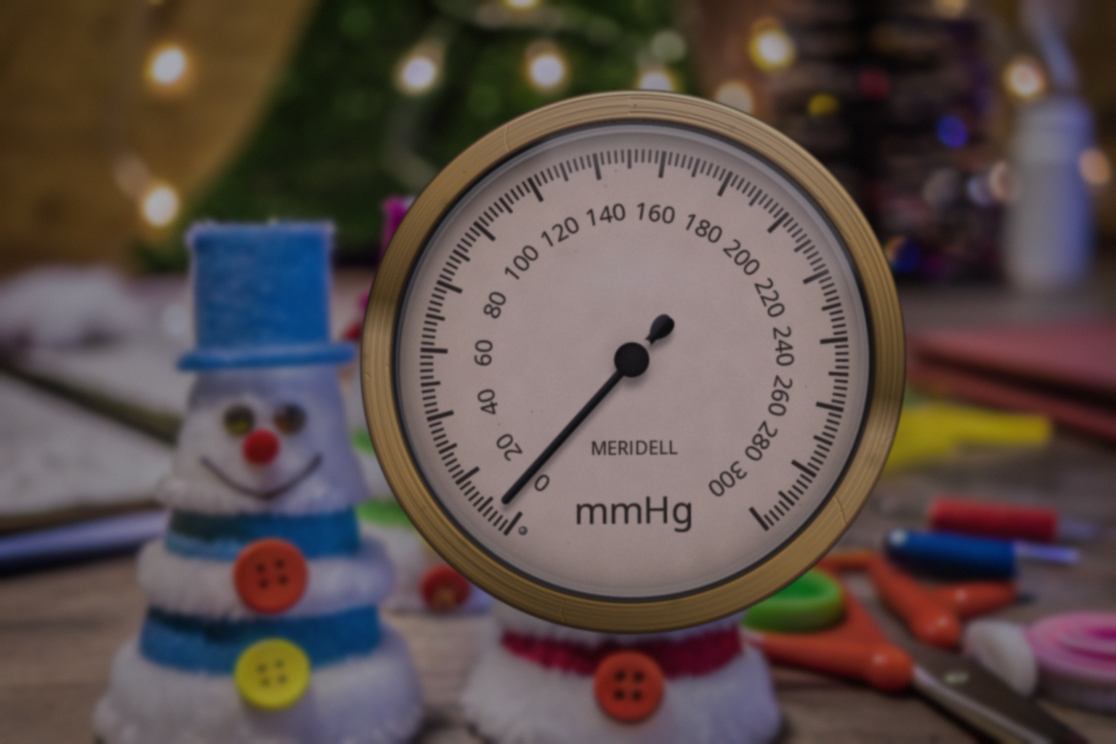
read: **6** mmHg
